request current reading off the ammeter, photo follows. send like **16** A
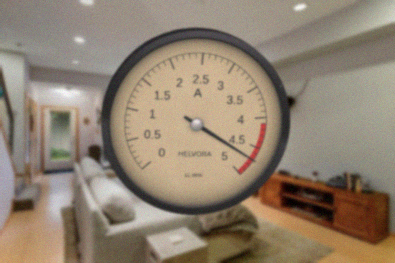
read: **4.7** A
